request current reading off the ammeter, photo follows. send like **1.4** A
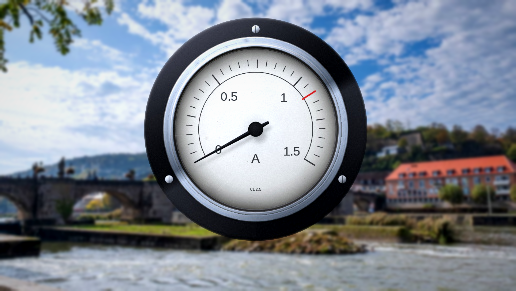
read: **0** A
